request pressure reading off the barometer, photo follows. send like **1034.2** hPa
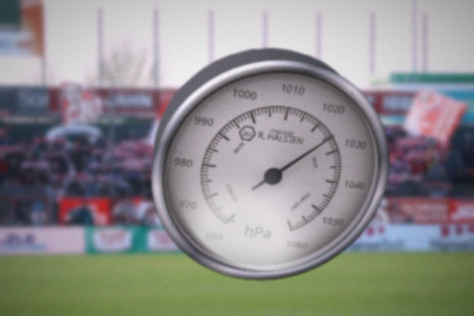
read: **1025** hPa
